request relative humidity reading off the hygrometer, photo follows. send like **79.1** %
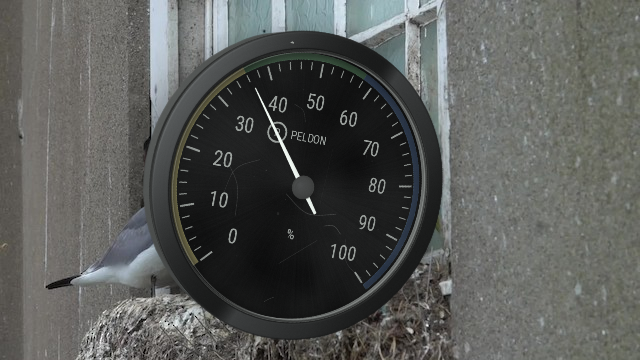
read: **36** %
